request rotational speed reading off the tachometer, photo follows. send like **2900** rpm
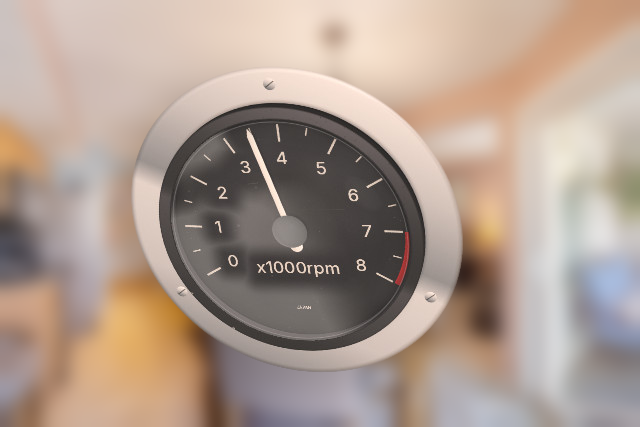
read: **3500** rpm
